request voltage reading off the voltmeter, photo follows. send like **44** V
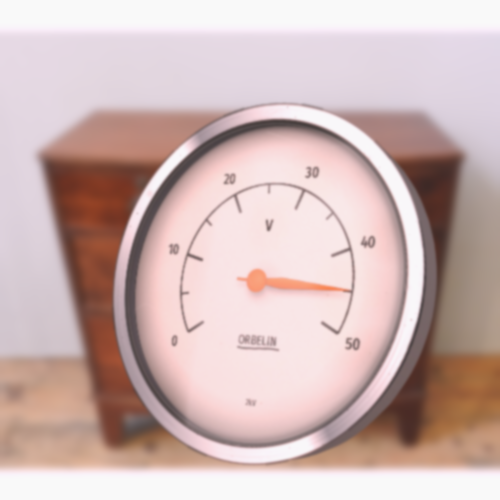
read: **45** V
